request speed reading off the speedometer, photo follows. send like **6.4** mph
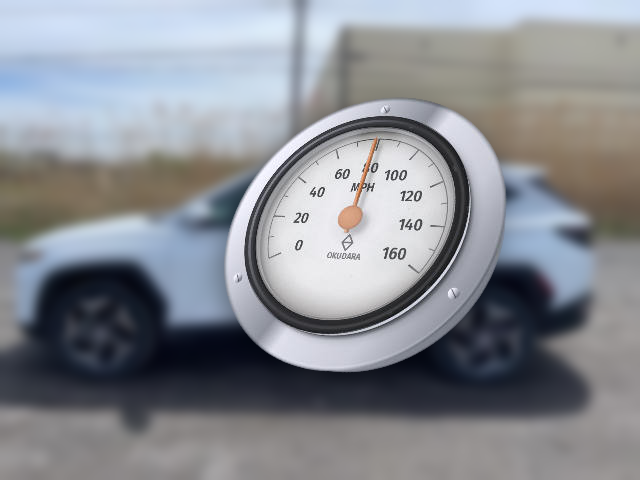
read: **80** mph
